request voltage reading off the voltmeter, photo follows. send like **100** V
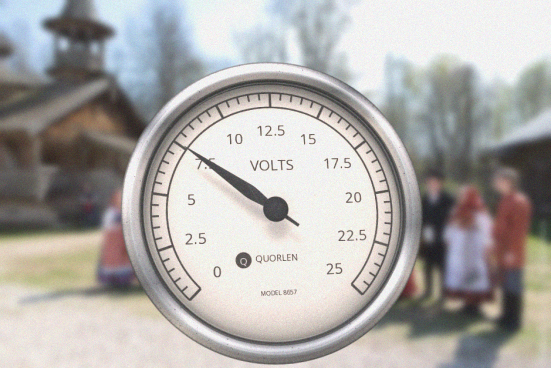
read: **7.5** V
